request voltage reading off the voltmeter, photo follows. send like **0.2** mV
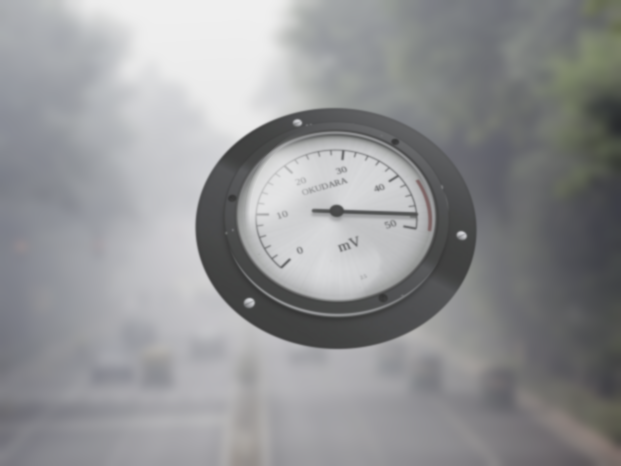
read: **48** mV
